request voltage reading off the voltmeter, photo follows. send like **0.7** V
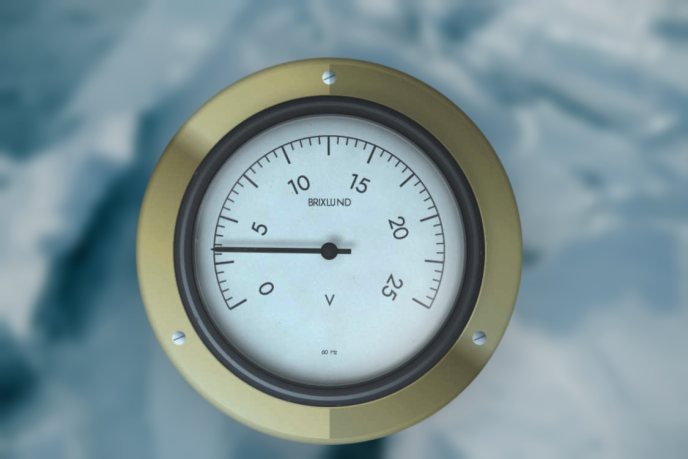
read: **3.25** V
